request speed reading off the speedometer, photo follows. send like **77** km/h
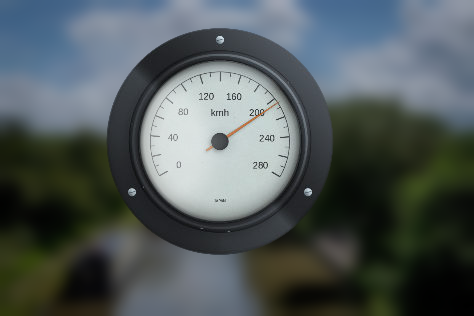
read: **205** km/h
